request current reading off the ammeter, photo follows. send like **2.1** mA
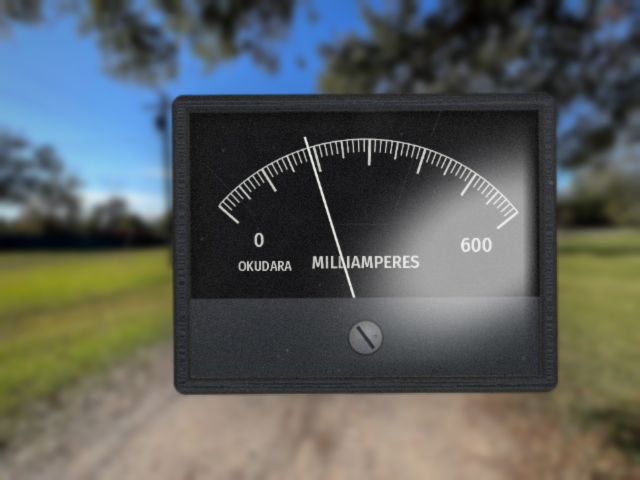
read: **190** mA
